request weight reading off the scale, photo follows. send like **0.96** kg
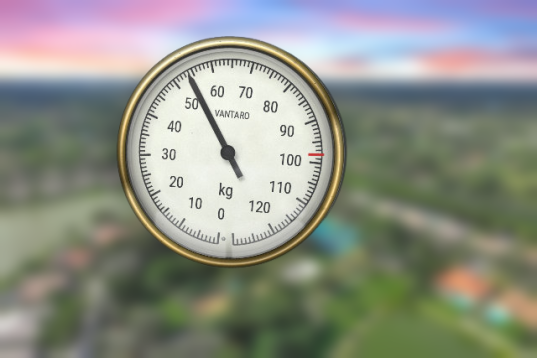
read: **54** kg
